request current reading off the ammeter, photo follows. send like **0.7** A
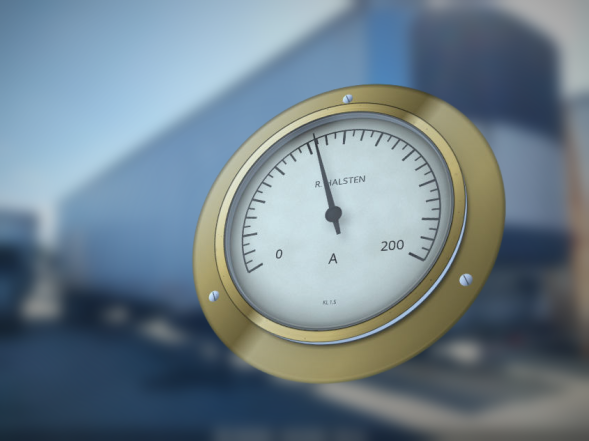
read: **85** A
